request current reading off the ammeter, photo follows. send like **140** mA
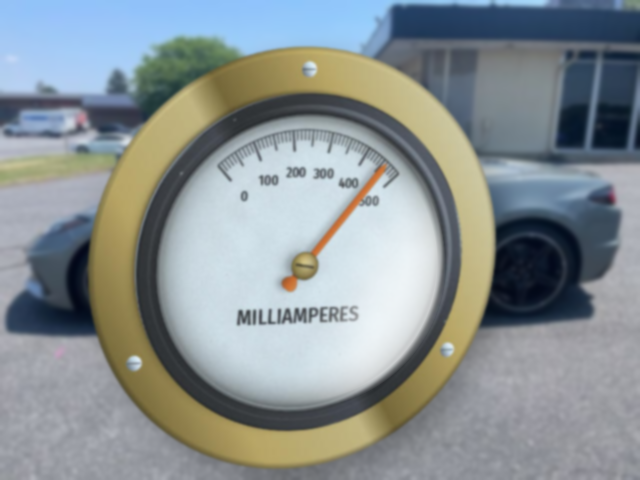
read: **450** mA
